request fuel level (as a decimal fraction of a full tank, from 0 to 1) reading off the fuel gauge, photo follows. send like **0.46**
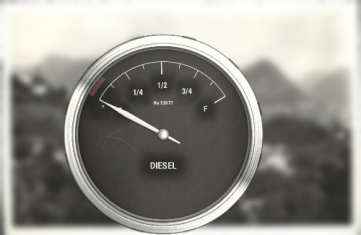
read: **0**
